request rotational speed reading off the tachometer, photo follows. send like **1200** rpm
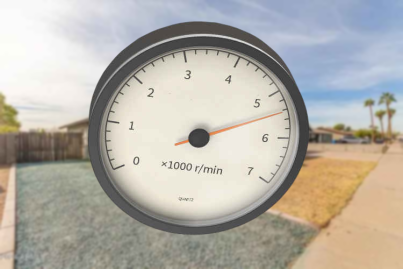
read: **5400** rpm
